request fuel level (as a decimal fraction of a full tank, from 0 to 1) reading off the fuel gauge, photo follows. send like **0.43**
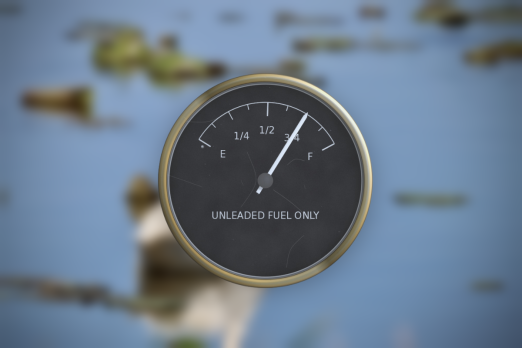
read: **0.75**
